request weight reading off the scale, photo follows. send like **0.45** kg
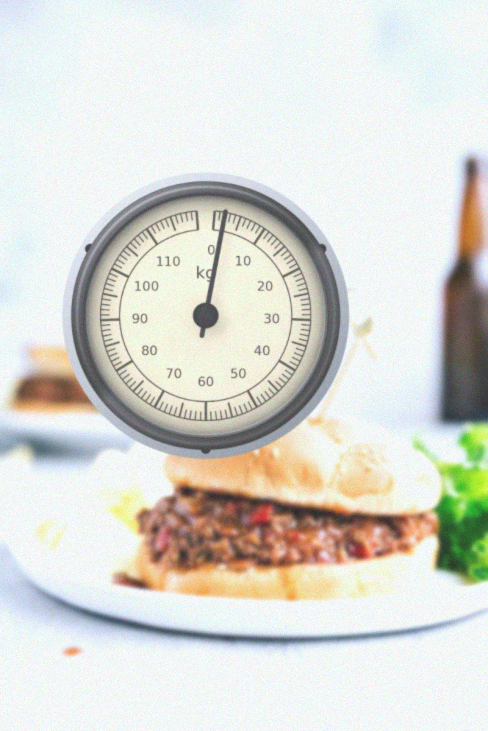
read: **2** kg
